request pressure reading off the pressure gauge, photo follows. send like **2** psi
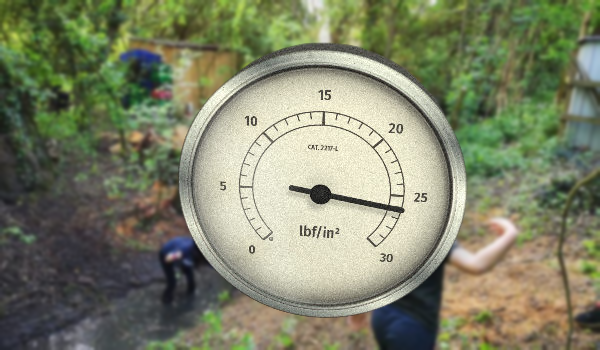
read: **26** psi
